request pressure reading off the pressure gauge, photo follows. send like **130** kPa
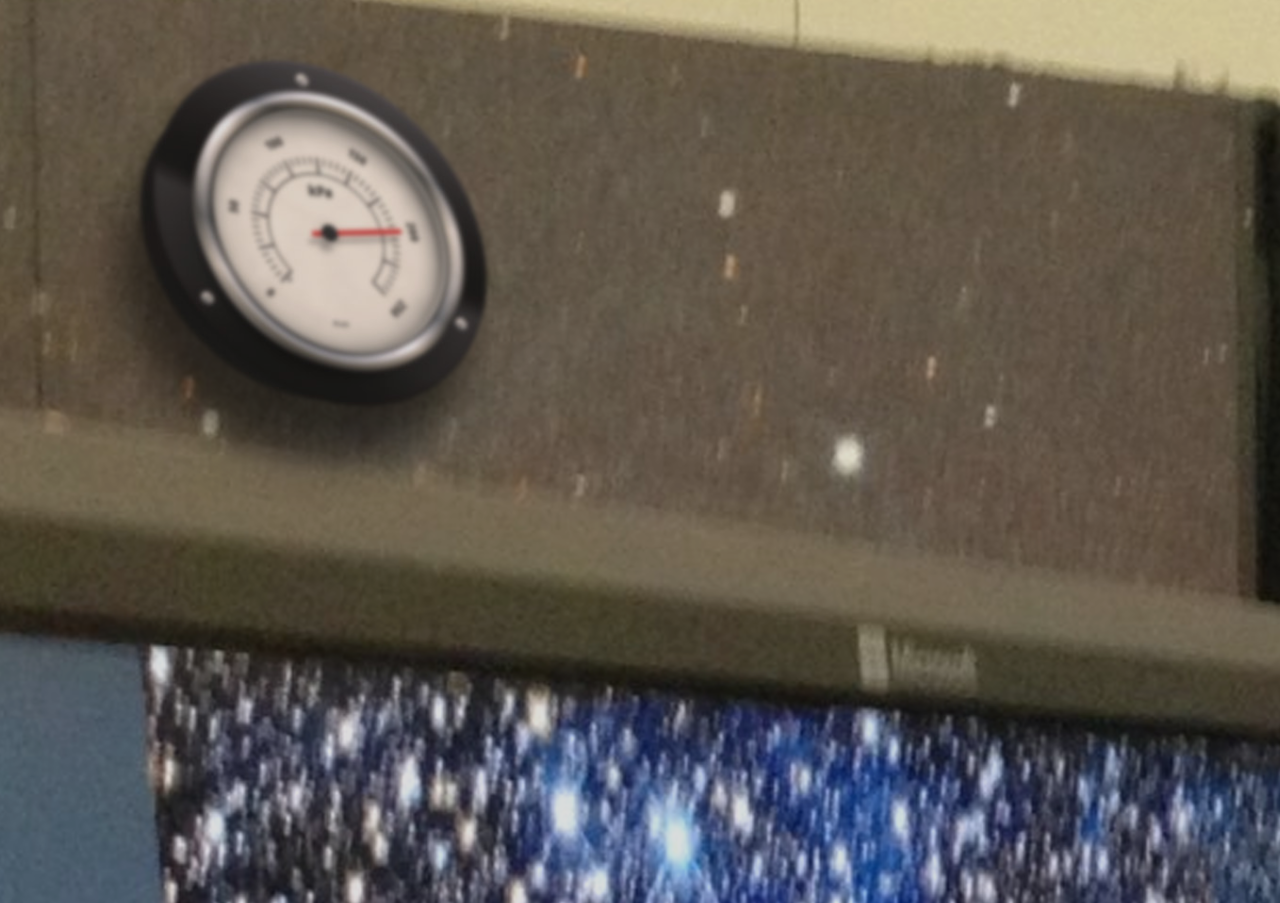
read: **200** kPa
